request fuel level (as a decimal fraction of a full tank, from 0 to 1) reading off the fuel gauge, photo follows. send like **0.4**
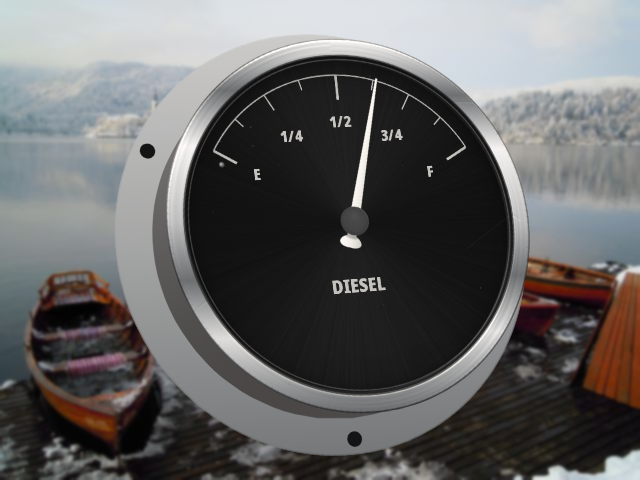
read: **0.625**
